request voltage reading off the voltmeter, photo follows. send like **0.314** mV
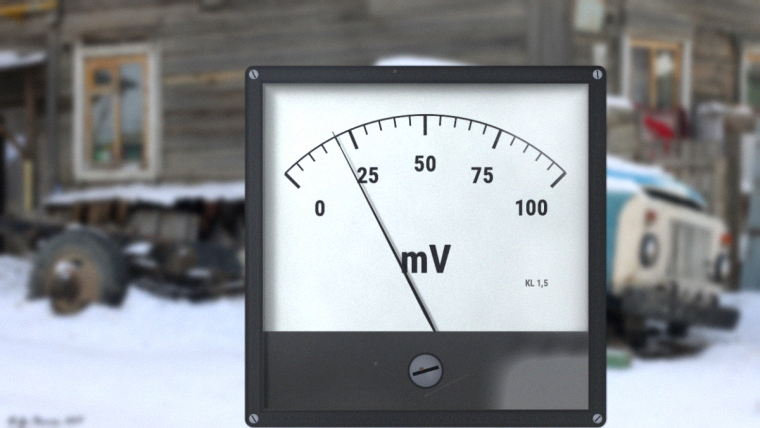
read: **20** mV
